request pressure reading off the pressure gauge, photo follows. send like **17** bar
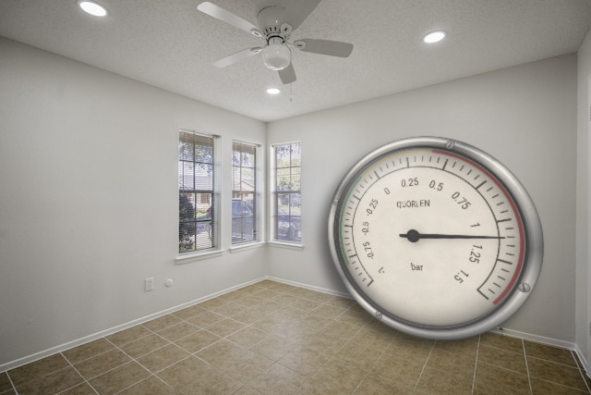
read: **1.1** bar
